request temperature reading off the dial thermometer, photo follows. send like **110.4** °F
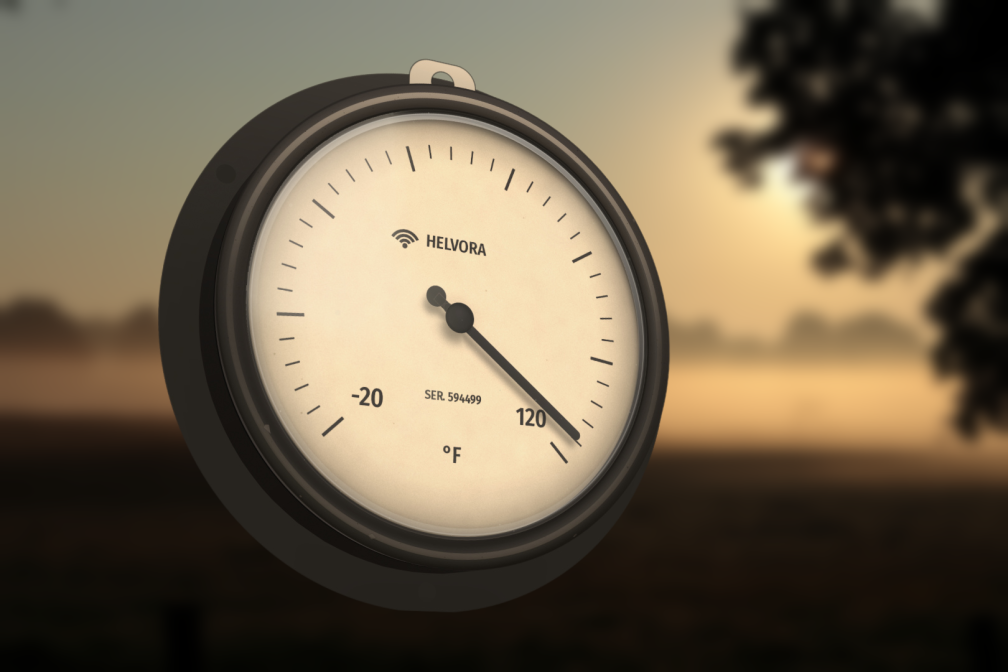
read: **116** °F
